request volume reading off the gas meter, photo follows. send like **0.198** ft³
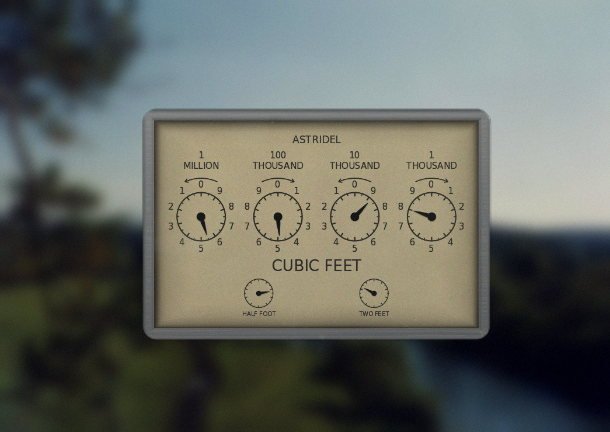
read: **548800** ft³
